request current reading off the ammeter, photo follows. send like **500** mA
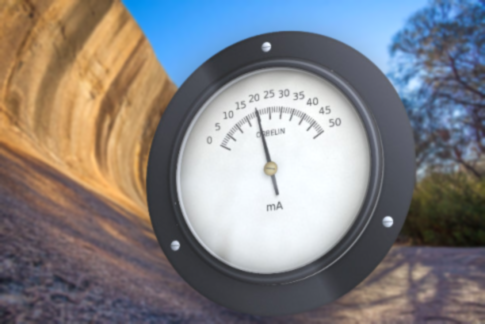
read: **20** mA
